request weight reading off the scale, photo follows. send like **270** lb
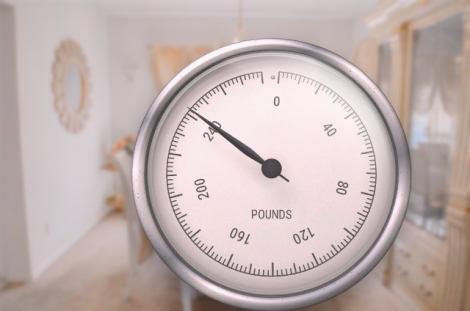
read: **242** lb
